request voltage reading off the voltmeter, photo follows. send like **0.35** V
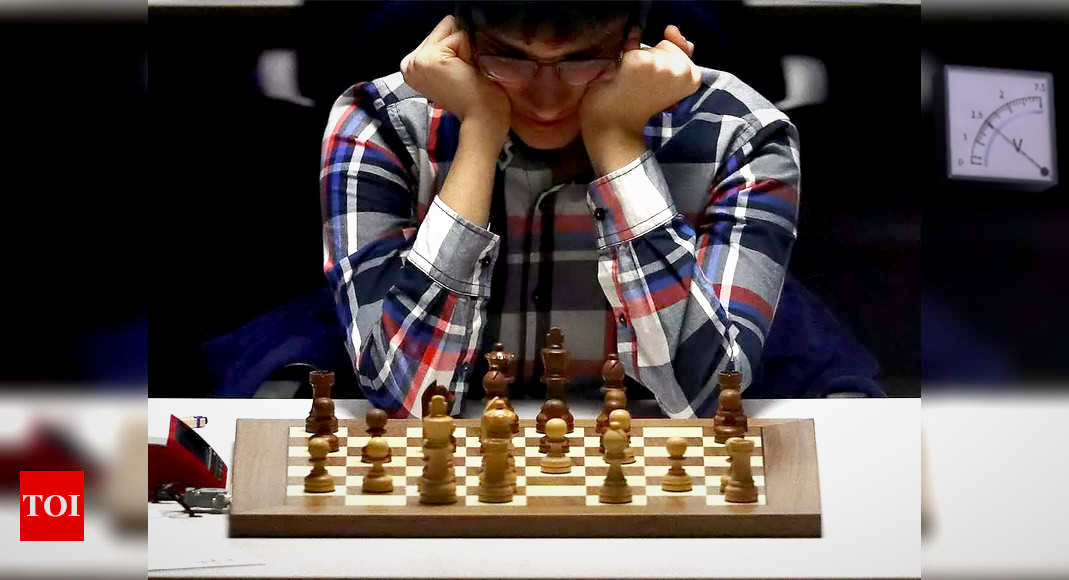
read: **1.5** V
